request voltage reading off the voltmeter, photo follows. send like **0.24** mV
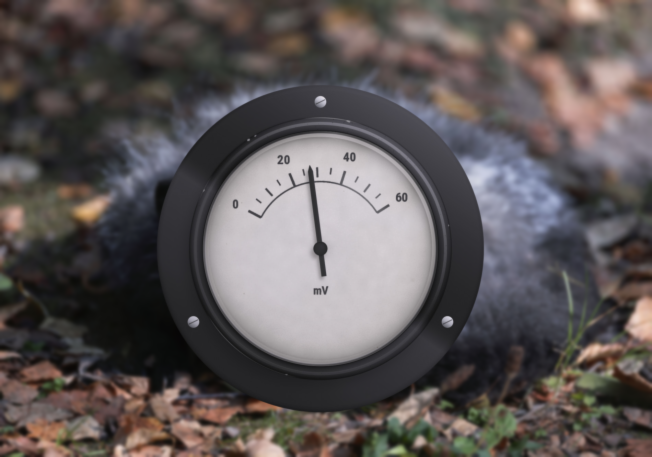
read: **27.5** mV
